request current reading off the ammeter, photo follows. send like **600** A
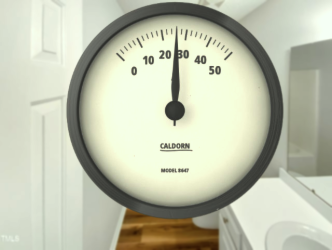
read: **26** A
